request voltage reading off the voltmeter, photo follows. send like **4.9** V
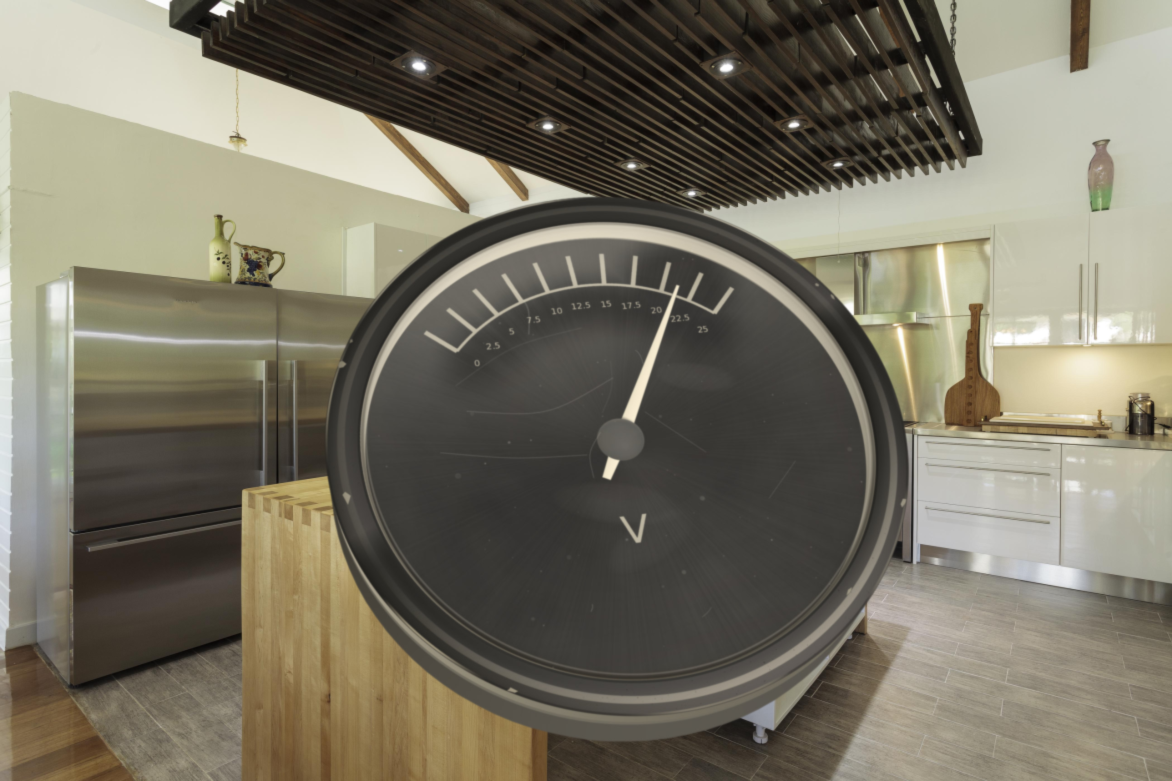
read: **21.25** V
